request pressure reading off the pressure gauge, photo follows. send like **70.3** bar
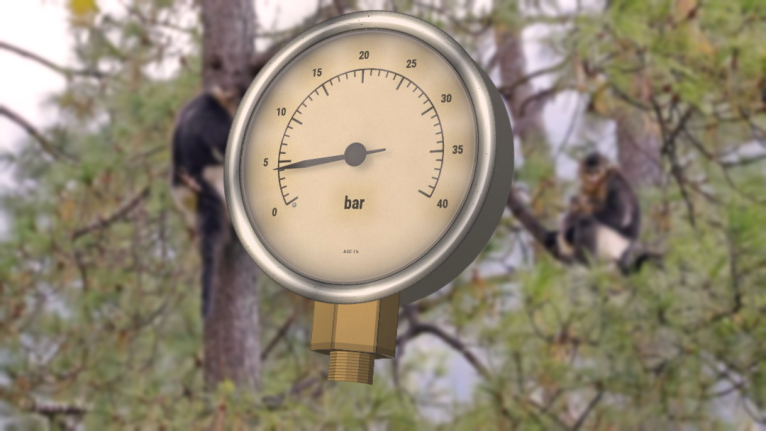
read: **4** bar
